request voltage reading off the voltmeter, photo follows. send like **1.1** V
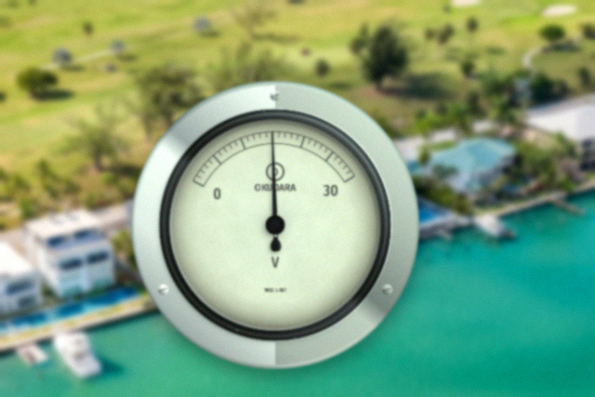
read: **15** V
